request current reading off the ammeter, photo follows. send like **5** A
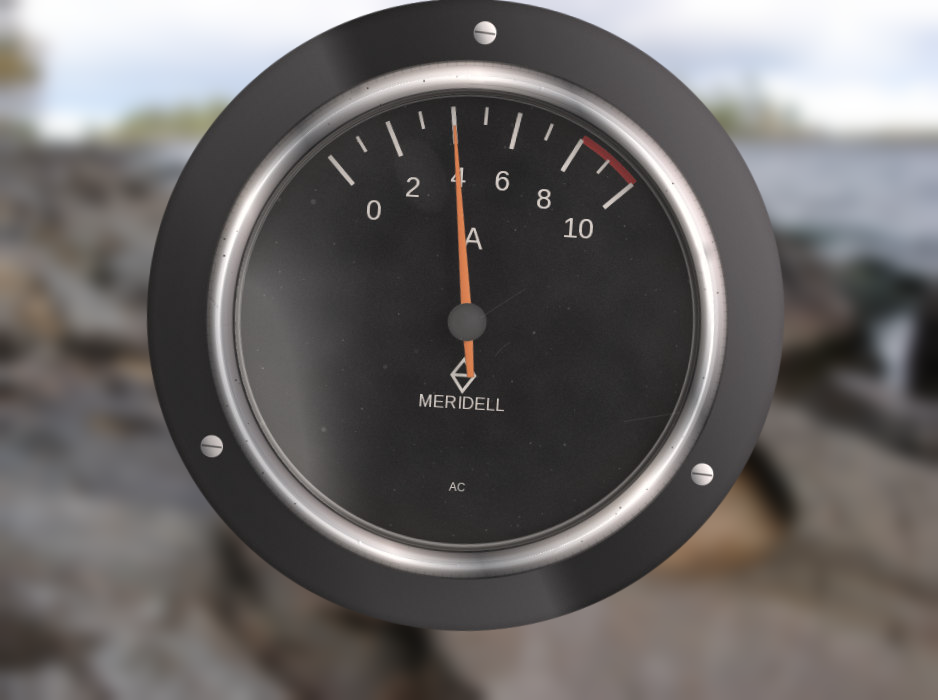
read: **4** A
